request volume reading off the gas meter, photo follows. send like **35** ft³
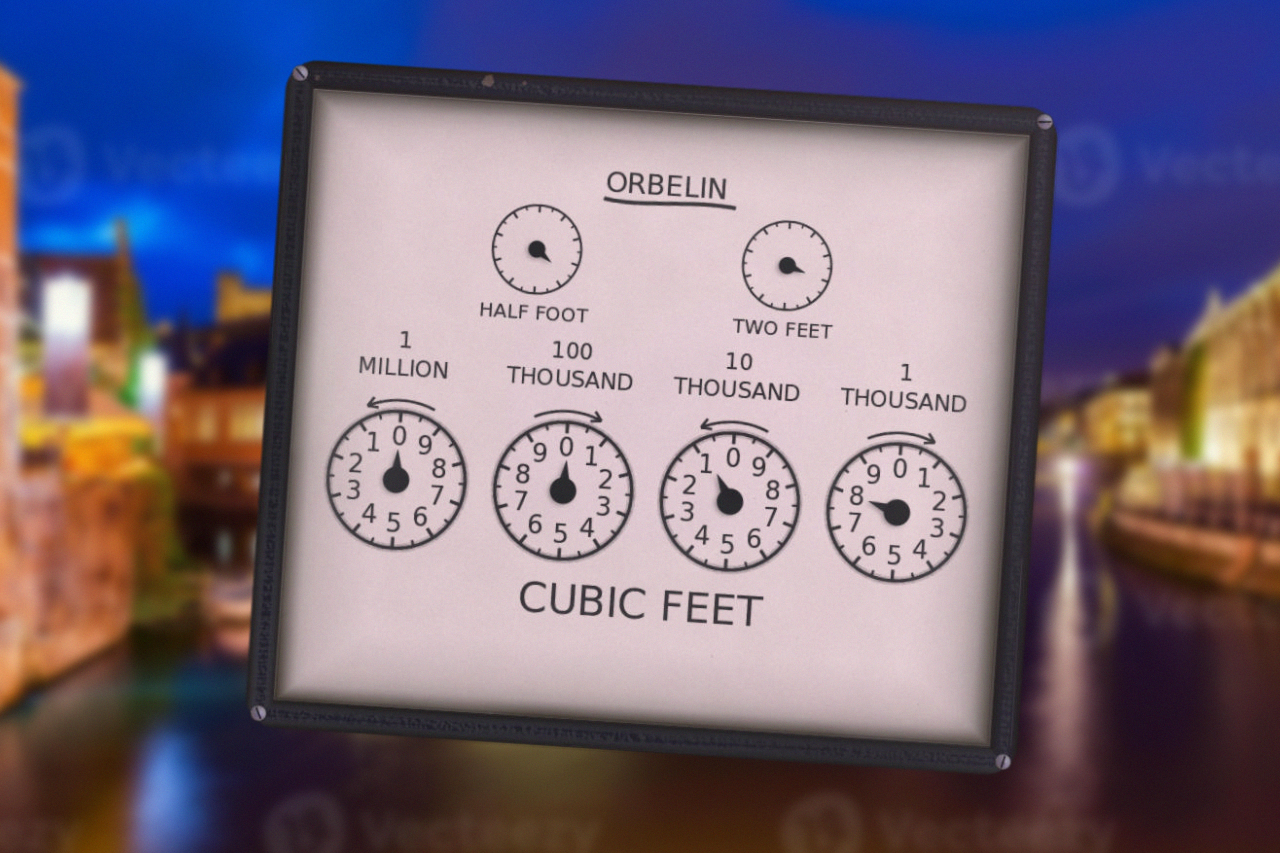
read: **800** ft³
